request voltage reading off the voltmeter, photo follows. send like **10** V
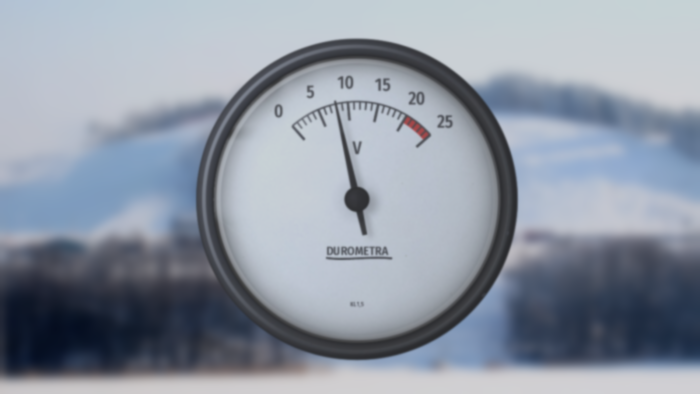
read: **8** V
